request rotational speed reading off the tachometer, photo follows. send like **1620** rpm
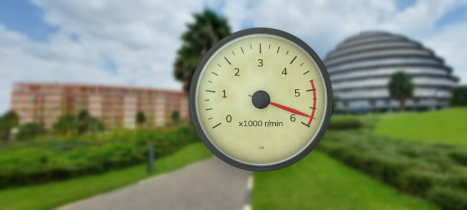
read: **5750** rpm
